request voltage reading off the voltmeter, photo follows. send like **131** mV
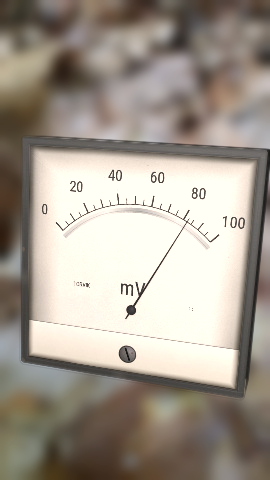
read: **82.5** mV
